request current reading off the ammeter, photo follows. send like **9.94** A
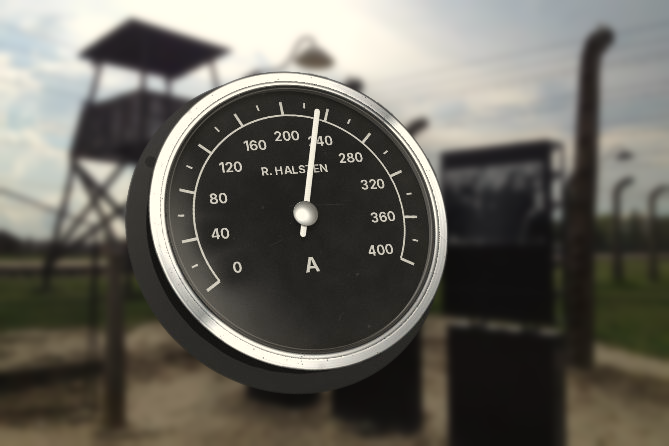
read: **230** A
